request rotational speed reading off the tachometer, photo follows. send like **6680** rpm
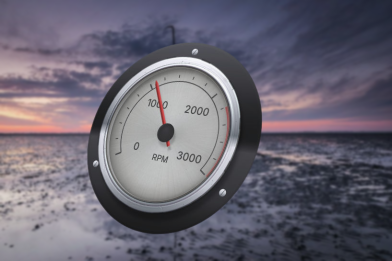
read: **1100** rpm
